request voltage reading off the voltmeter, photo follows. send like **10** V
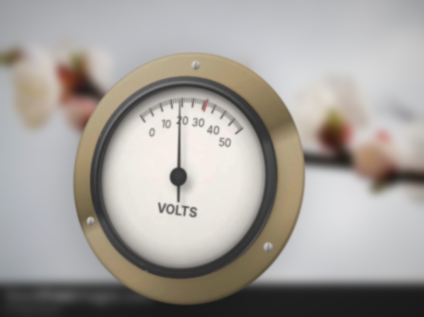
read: **20** V
